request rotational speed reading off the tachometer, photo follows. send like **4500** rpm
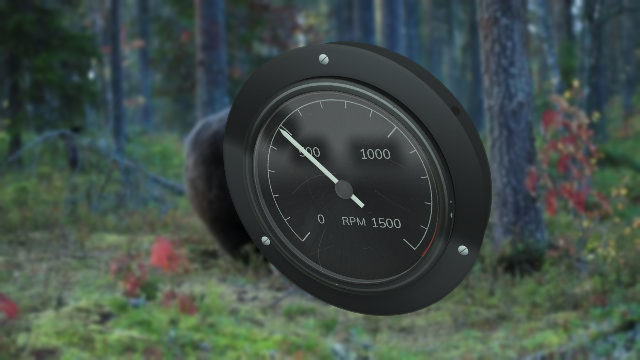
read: **500** rpm
